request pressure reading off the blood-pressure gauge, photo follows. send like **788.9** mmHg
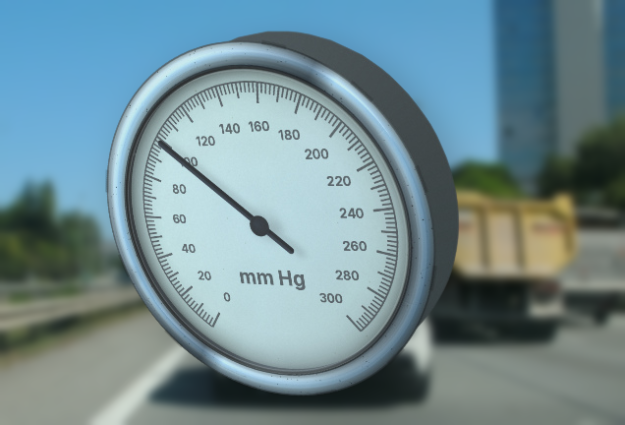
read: **100** mmHg
